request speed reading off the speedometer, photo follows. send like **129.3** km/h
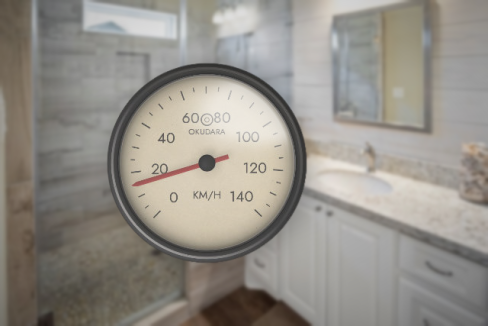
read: **15** km/h
